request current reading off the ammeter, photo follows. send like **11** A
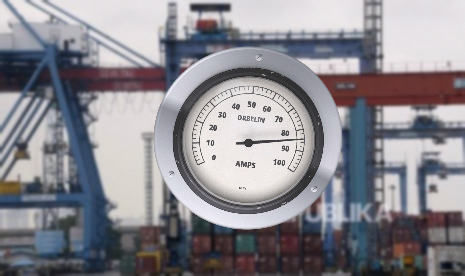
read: **84** A
